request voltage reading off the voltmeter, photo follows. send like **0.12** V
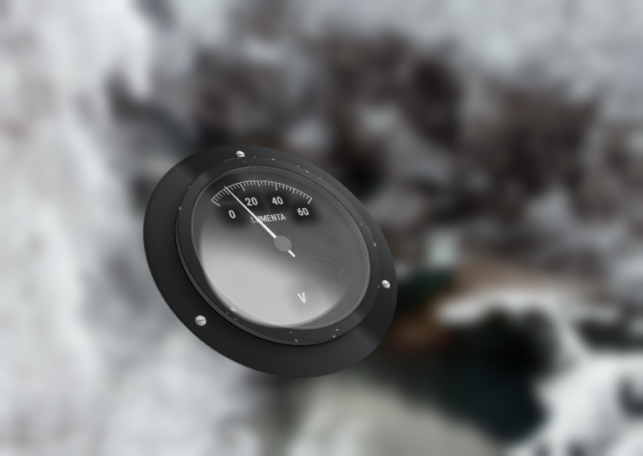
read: **10** V
